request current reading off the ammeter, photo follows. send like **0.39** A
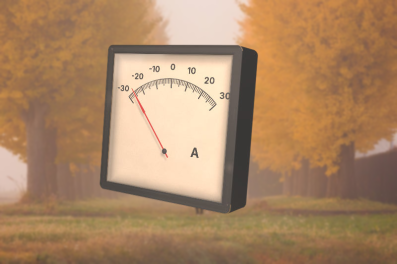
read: **-25** A
